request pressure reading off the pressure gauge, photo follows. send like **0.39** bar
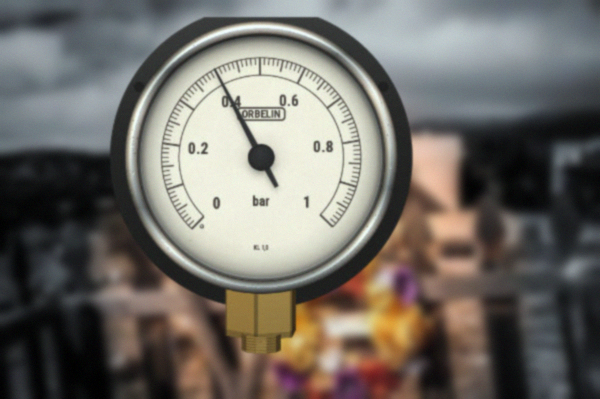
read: **0.4** bar
